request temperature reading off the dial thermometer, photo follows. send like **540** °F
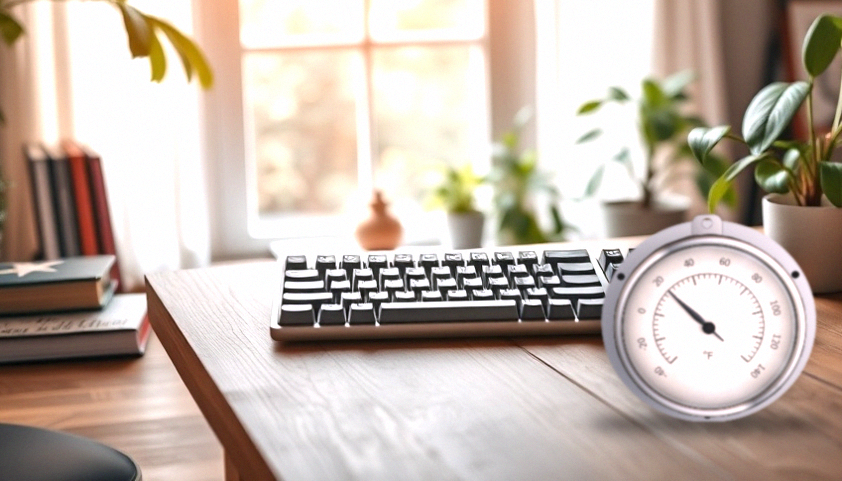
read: **20** °F
